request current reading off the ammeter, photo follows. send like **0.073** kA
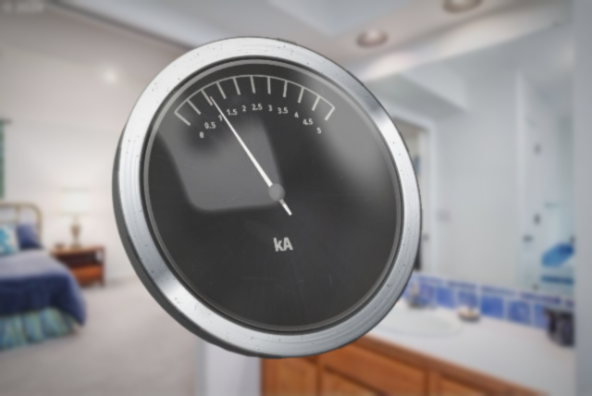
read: **1** kA
